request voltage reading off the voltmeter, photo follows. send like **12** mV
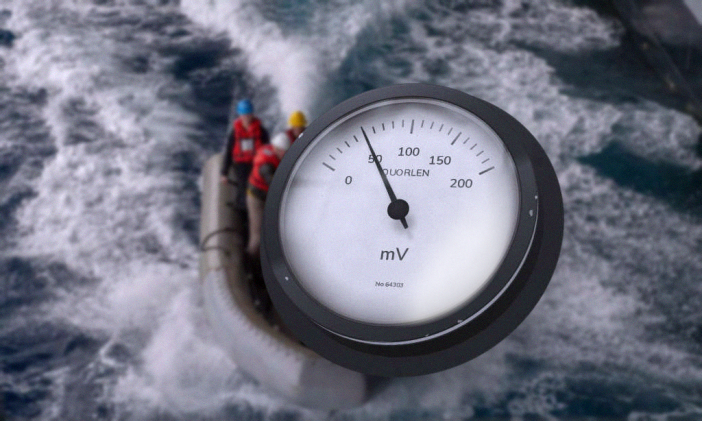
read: **50** mV
